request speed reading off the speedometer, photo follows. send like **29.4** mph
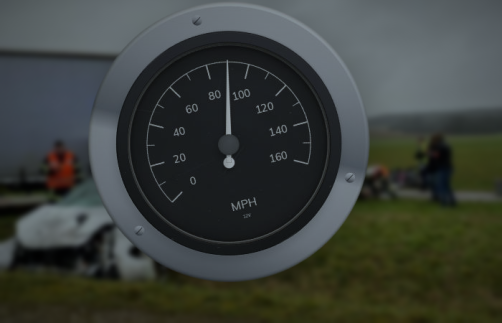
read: **90** mph
